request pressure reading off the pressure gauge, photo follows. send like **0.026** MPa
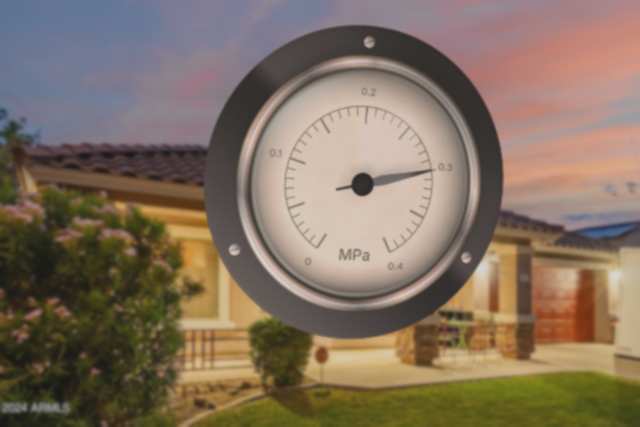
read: **0.3** MPa
